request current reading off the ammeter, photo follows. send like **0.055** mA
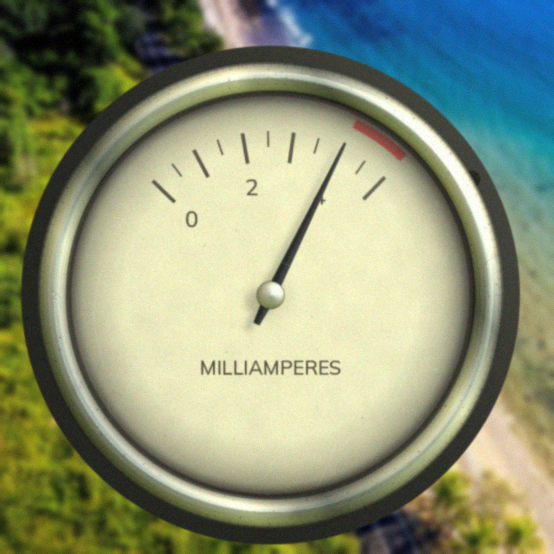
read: **4** mA
